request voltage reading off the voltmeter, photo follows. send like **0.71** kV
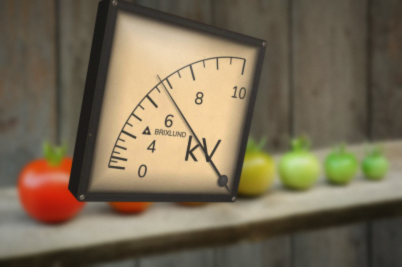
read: **6.75** kV
